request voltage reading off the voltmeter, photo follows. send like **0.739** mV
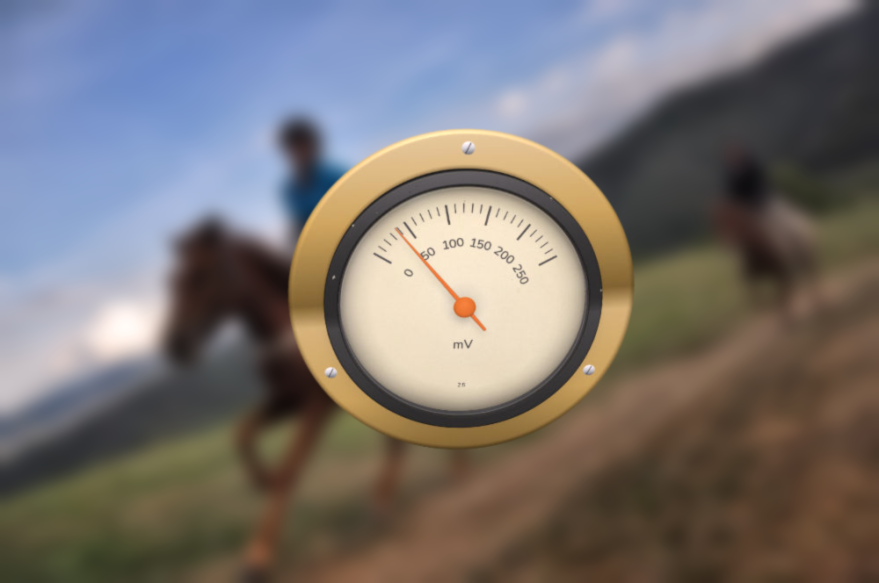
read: **40** mV
